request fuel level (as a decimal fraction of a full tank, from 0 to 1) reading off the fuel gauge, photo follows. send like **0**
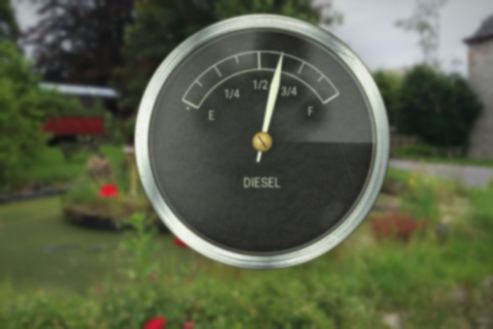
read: **0.625**
